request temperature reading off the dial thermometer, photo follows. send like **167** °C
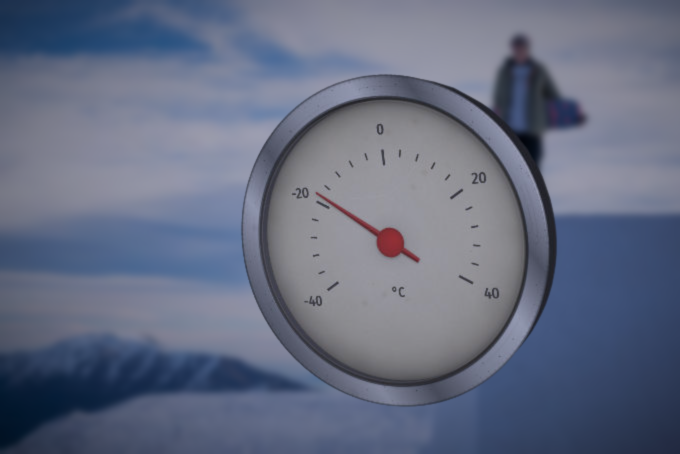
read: **-18** °C
